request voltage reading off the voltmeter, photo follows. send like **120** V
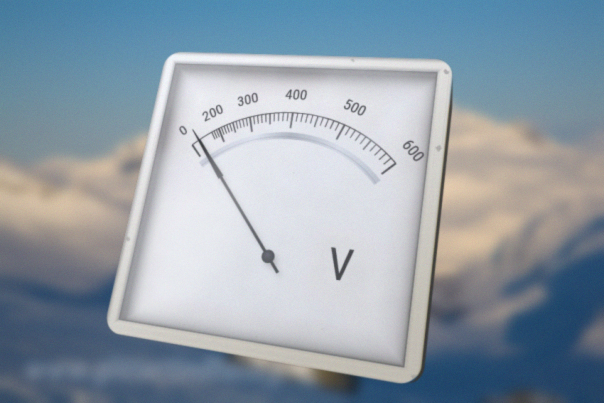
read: **100** V
